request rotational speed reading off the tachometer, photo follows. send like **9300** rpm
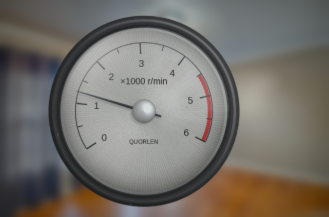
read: **1250** rpm
